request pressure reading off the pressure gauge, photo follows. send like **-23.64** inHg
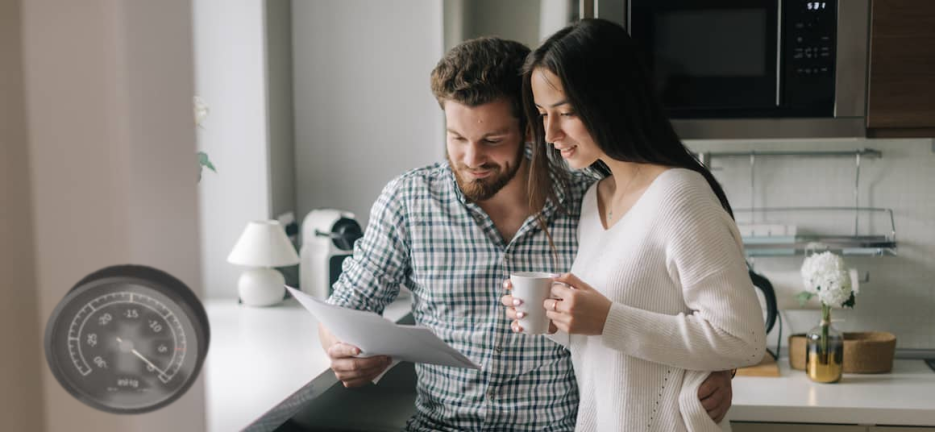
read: **-1** inHg
